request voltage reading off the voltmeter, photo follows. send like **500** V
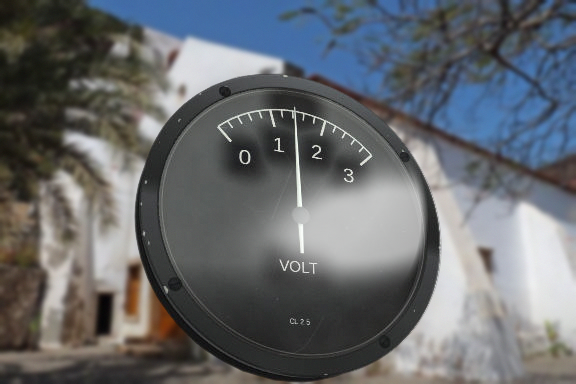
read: **1.4** V
